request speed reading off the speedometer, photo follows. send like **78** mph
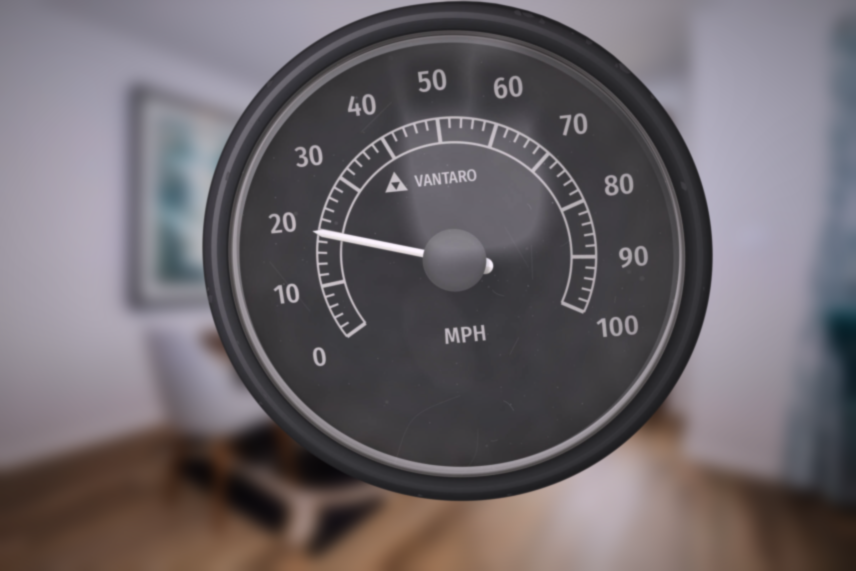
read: **20** mph
